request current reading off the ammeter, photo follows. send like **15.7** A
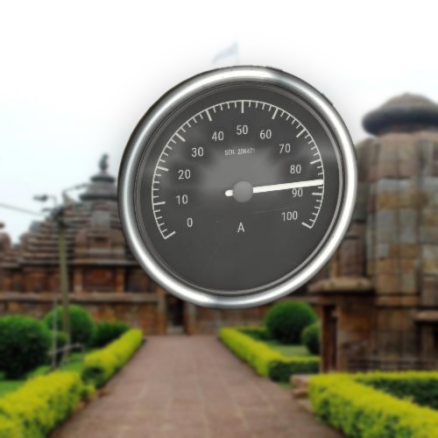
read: **86** A
